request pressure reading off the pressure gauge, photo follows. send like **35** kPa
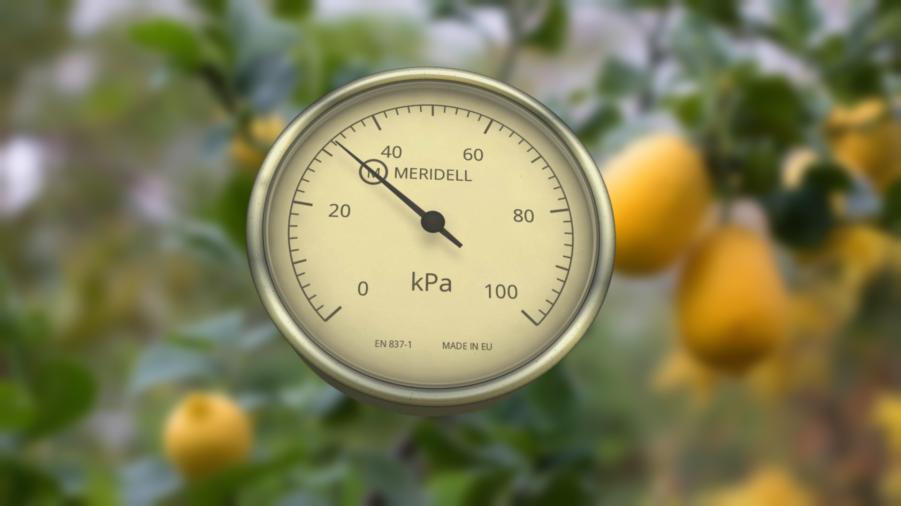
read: **32** kPa
